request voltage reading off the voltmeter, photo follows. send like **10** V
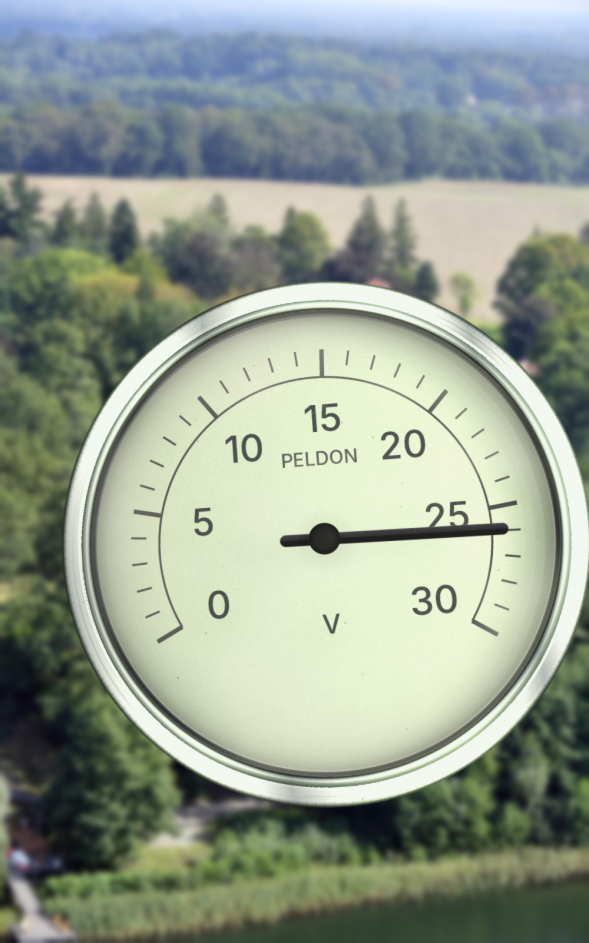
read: **26** V
